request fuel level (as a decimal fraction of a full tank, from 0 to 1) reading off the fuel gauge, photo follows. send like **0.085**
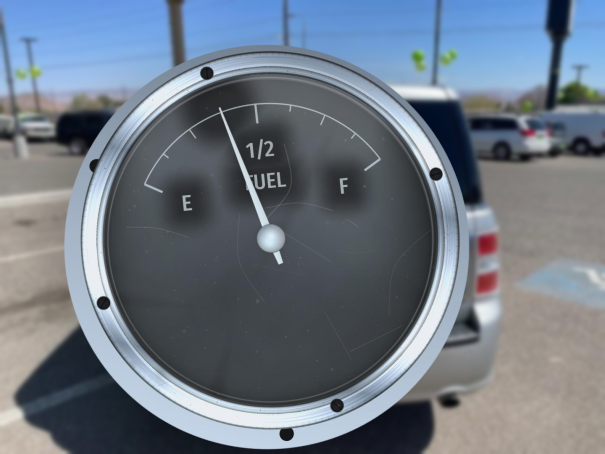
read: **0.375**
